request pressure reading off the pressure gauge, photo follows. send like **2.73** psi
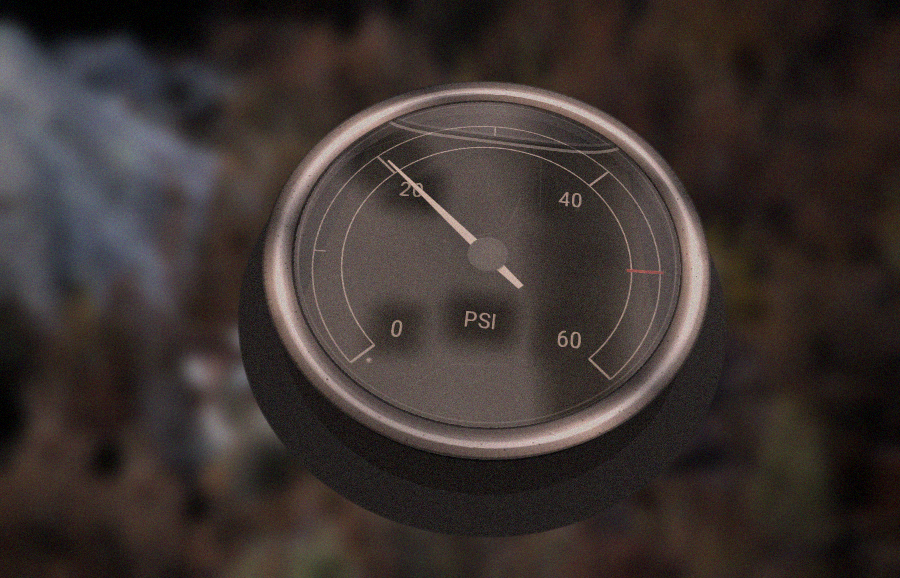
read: **20** psi
